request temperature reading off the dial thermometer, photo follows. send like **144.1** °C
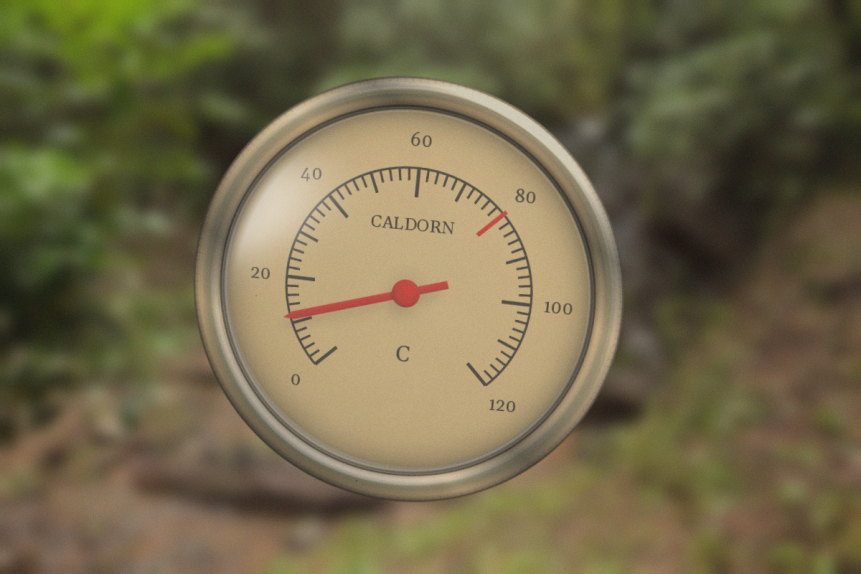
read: **12** °C
